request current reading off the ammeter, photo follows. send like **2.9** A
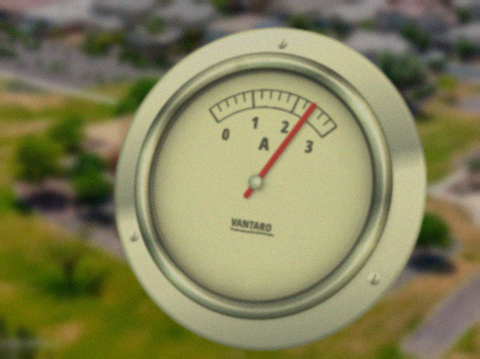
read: **2.4** A
